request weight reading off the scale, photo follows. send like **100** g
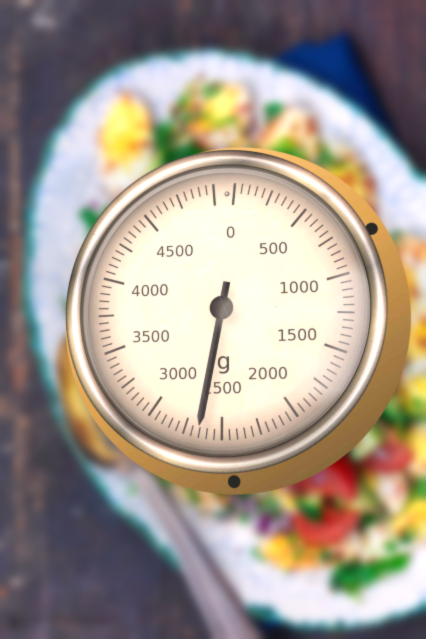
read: **2650** g
